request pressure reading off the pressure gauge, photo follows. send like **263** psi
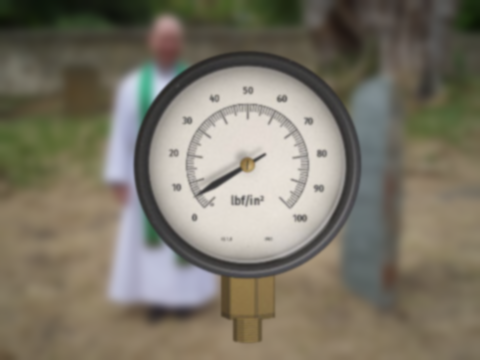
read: **5** psi
